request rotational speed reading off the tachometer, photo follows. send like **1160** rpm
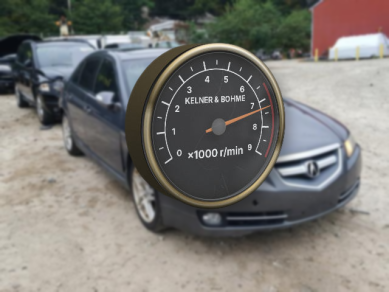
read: **7250** rpm
